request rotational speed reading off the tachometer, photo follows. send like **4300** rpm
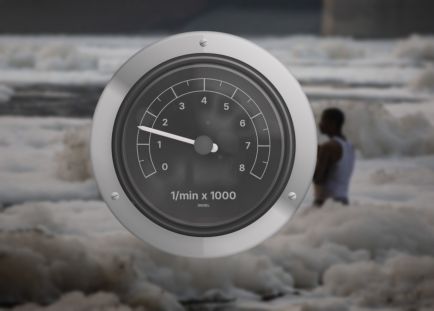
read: **1500** rpm
